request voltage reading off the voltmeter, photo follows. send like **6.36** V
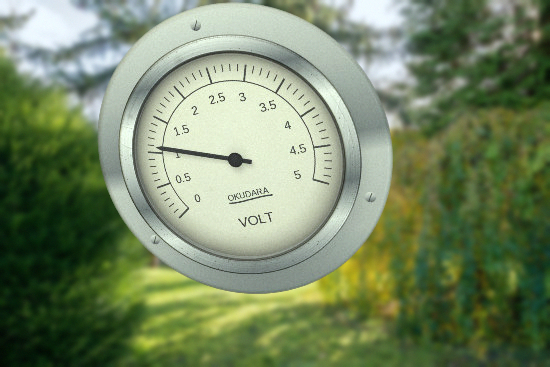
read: **1.1** V
